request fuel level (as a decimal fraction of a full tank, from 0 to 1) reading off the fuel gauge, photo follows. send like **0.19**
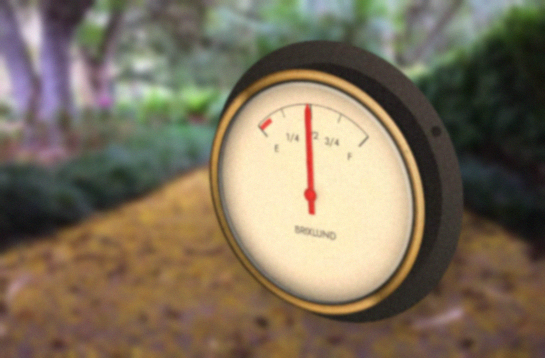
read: **0.5**
